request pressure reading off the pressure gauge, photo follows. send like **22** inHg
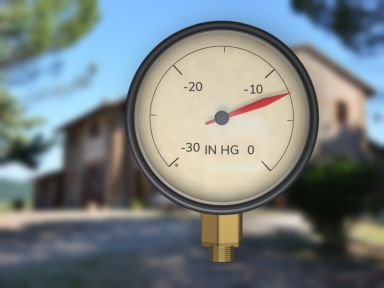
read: **-7.5** inHg
